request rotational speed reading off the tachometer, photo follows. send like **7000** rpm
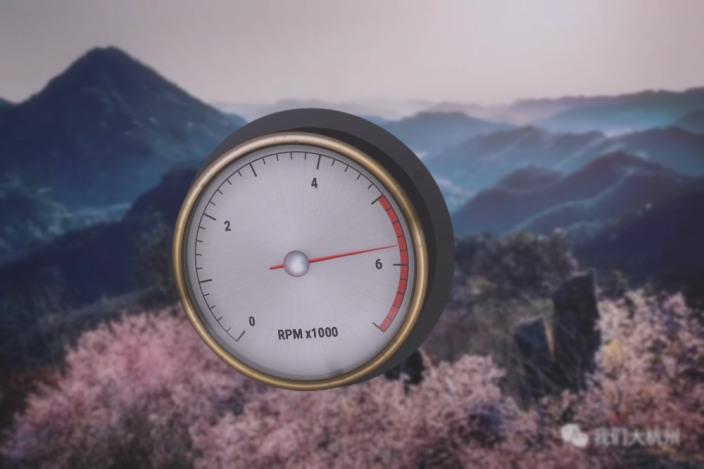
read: **5700** rpm
